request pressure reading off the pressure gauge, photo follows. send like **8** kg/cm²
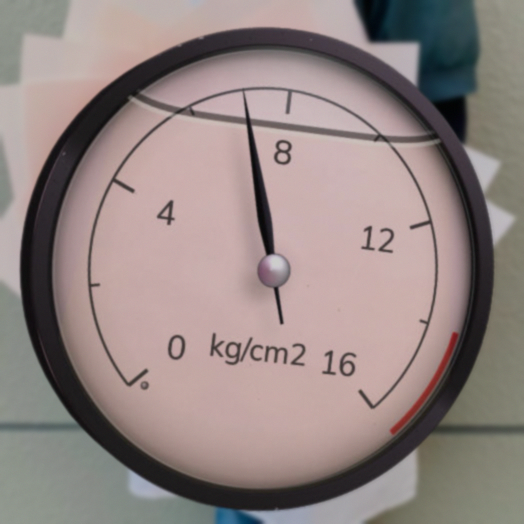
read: **7** kg/cm²
